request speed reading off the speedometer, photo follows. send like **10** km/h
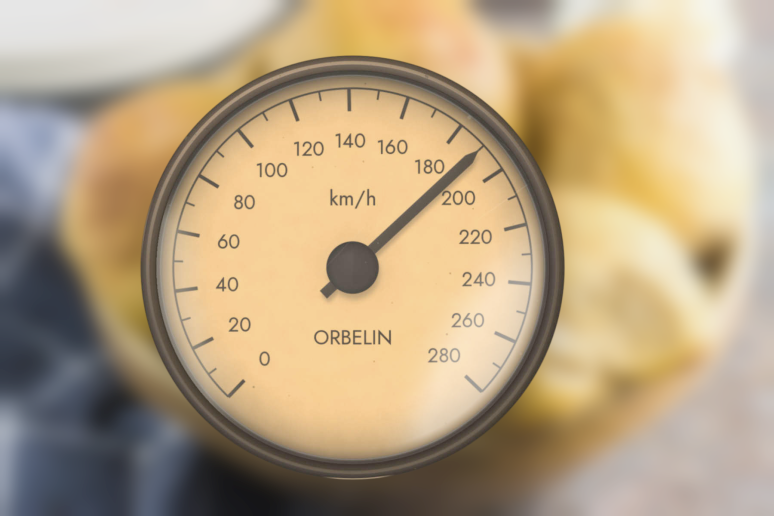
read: **190** km/h
